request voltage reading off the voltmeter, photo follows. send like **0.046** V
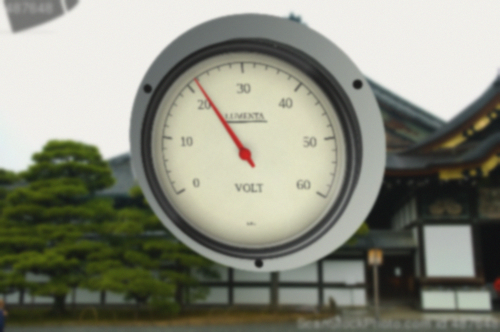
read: **22** V
